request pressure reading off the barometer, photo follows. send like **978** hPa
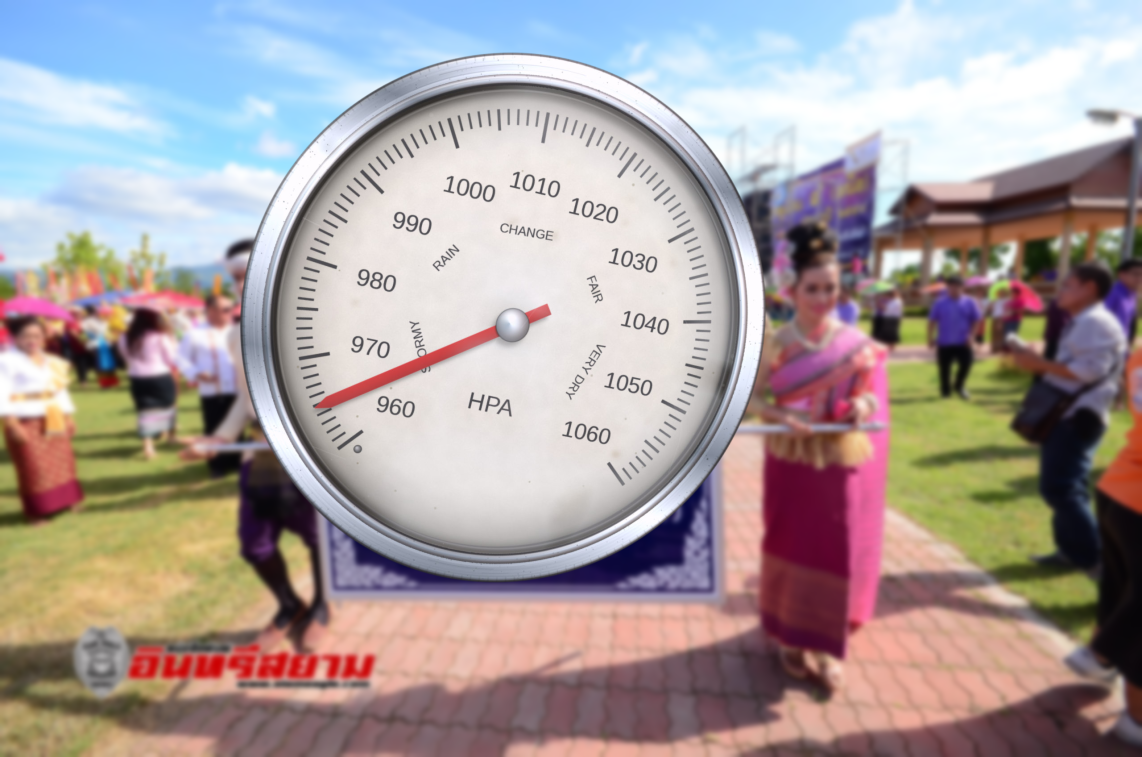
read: **965** hPa
